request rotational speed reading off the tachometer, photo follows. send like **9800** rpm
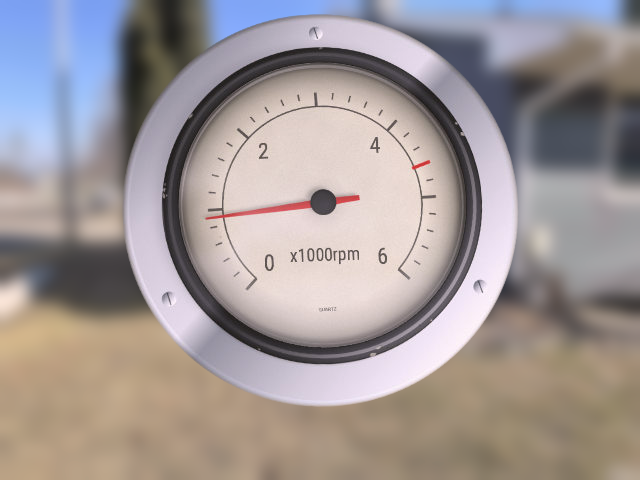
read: **900** rpm
